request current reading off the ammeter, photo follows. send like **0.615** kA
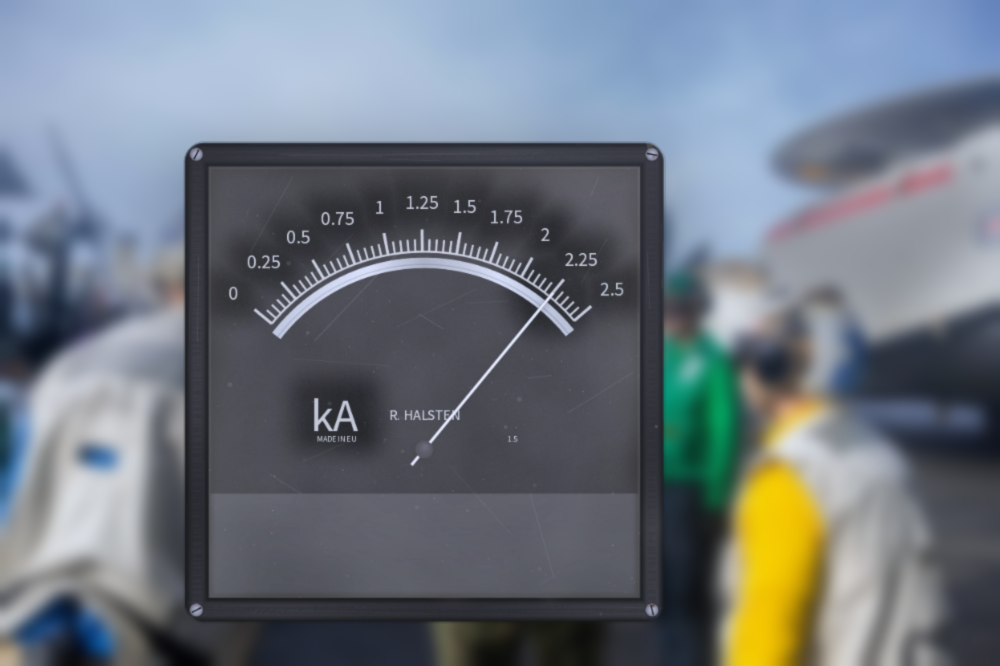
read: **2.25** kA
